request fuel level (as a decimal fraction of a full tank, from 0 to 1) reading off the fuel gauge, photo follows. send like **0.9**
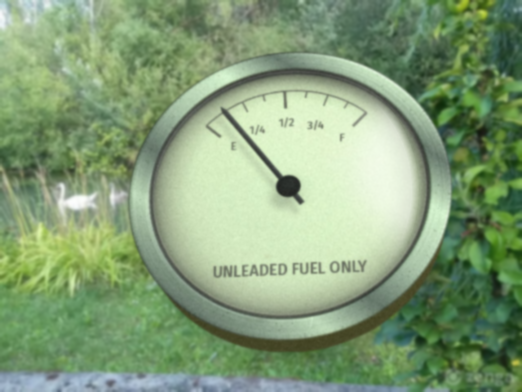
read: **0.125**
